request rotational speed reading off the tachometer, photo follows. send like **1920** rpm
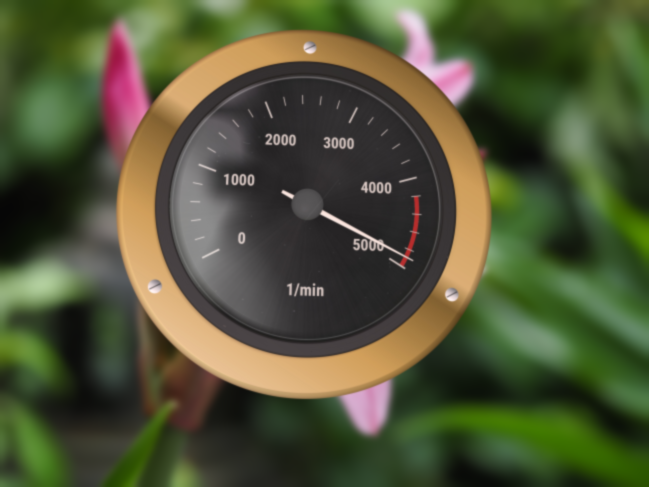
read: **4900** rpm
